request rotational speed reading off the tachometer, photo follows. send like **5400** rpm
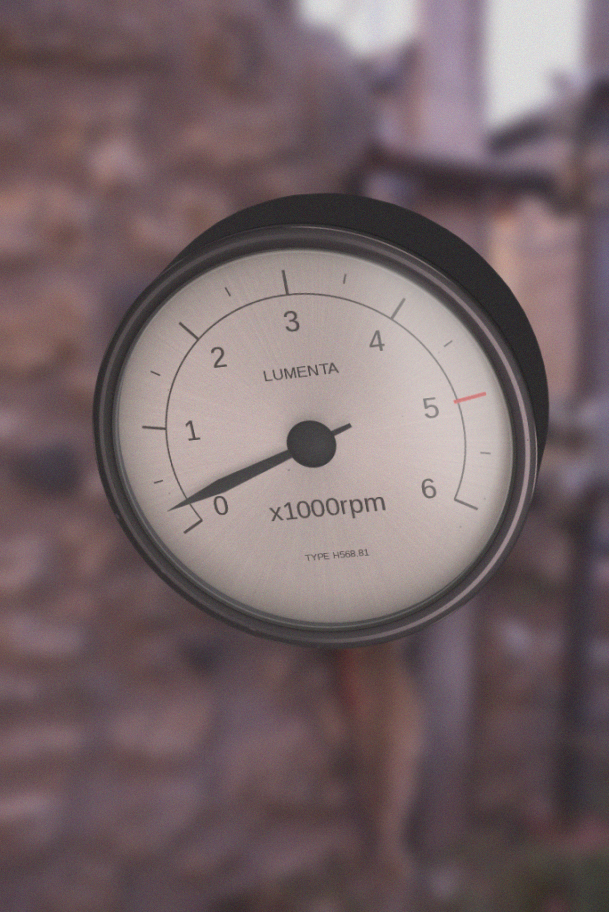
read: **250** rpm
